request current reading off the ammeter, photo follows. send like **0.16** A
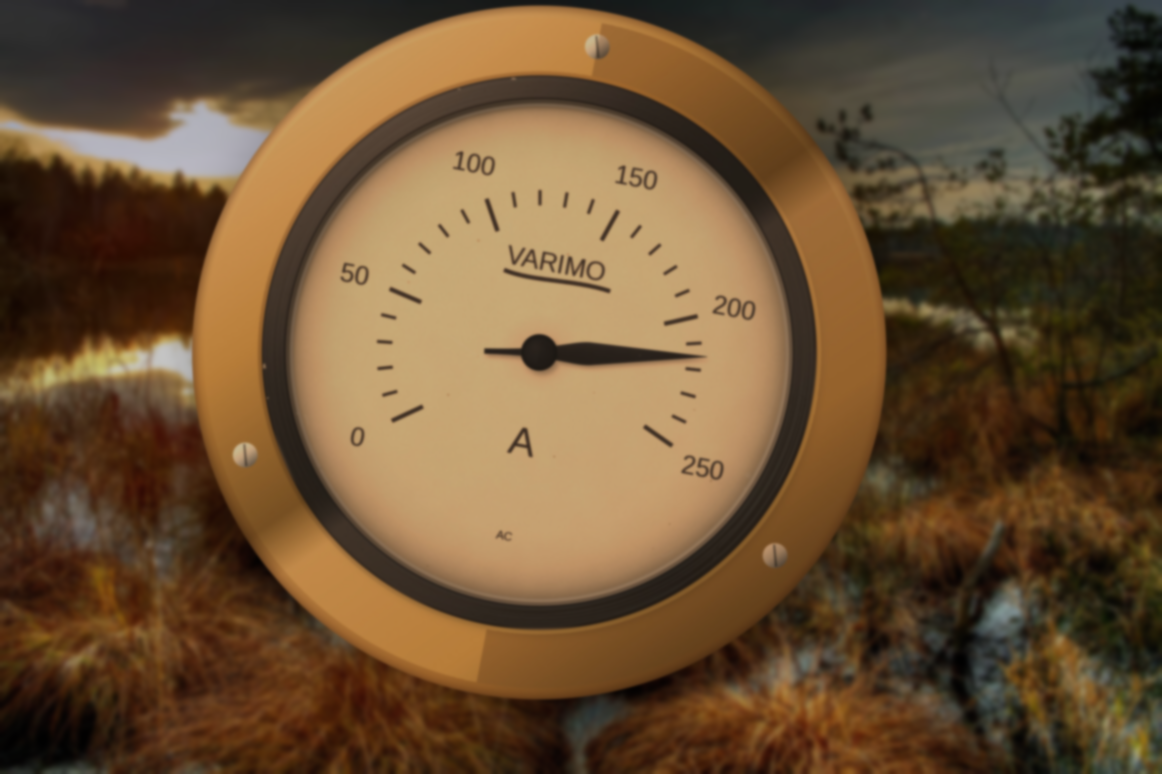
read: **215** A
